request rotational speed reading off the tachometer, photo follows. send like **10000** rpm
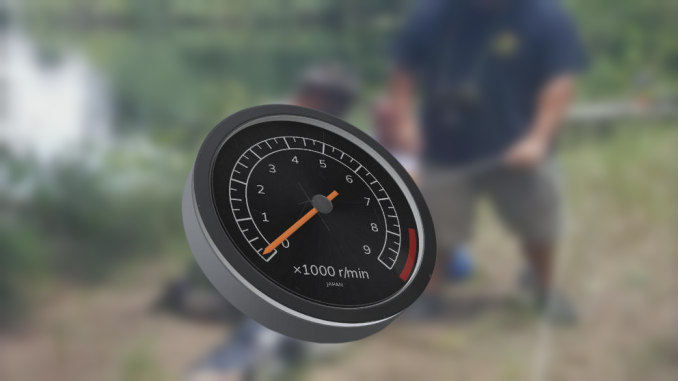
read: **125** rpm
